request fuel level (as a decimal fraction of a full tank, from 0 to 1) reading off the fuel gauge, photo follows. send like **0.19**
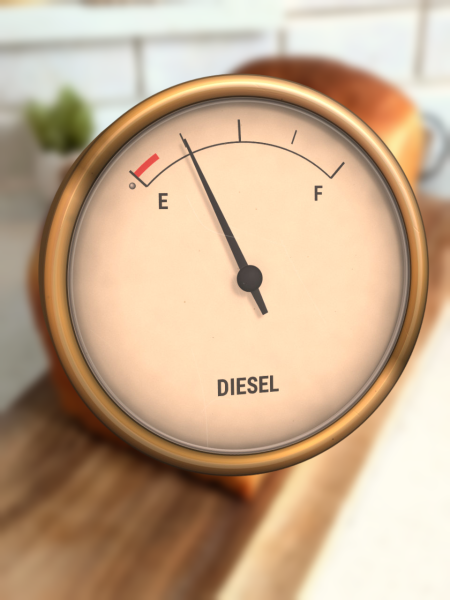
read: **0.25**
